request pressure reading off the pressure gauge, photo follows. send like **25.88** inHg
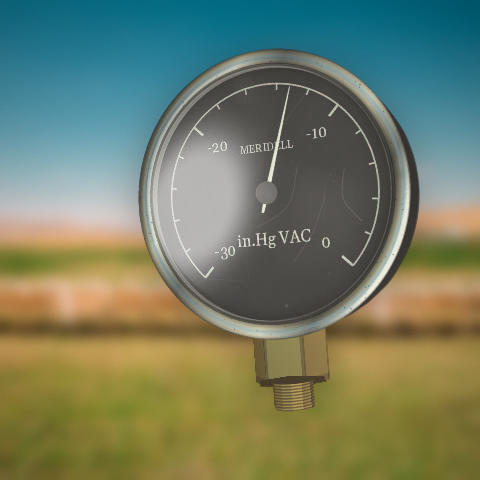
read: **-13** inHg
